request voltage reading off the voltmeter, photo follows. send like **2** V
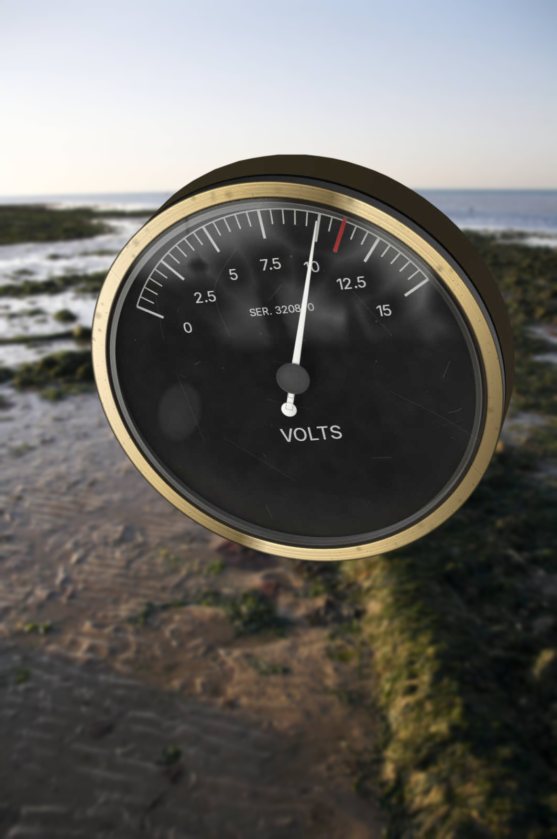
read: **10** V
